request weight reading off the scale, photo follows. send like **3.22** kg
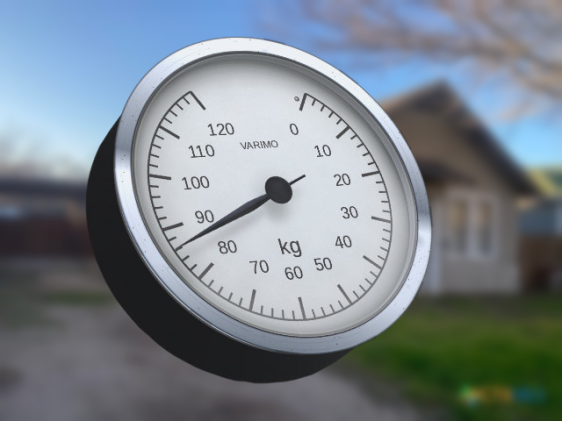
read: **86** kg
